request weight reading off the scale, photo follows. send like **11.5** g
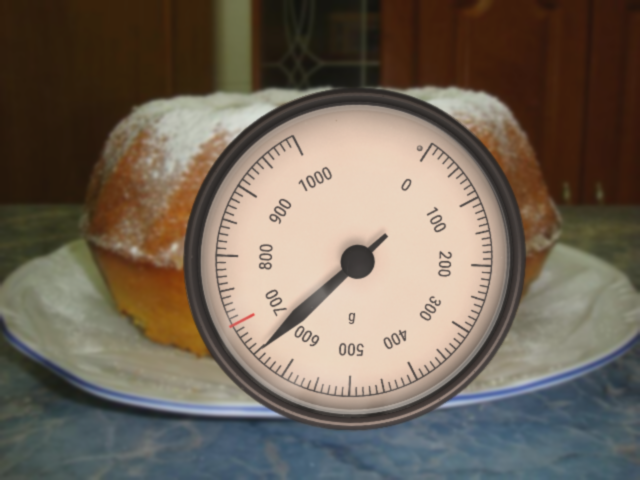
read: **650** g
